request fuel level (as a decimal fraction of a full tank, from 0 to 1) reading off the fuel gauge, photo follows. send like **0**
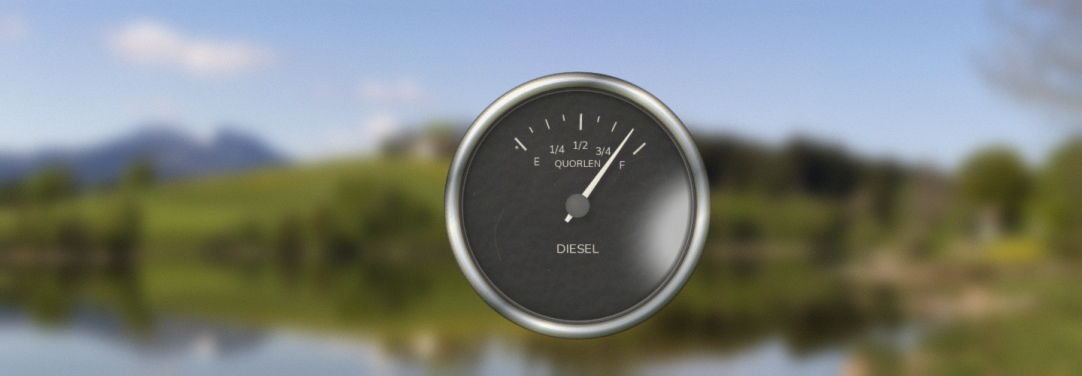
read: **0.875**
